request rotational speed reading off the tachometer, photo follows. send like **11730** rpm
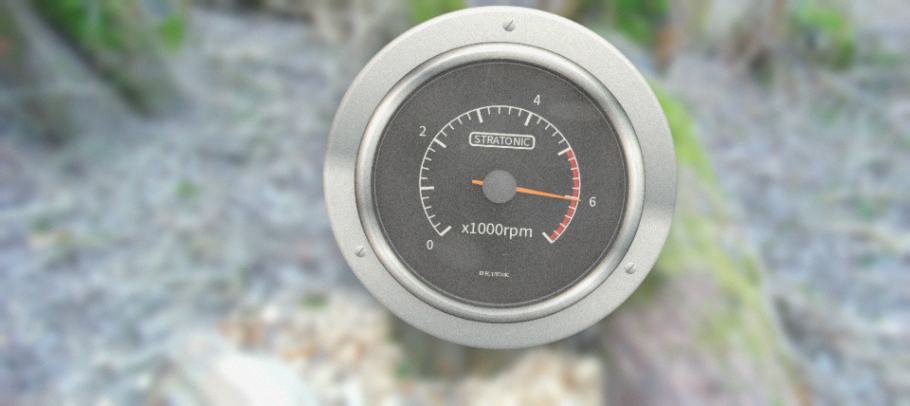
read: **6000** rpm
